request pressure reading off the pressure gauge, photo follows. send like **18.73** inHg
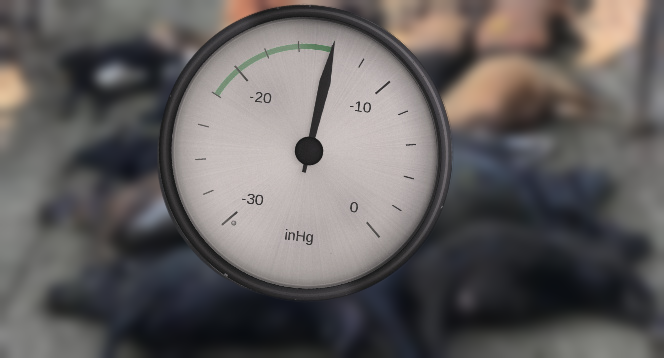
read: **-14** inHg
